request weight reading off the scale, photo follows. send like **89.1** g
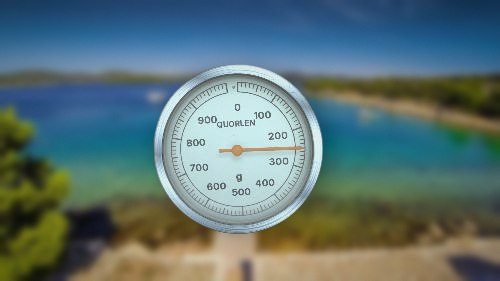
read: **250** g
